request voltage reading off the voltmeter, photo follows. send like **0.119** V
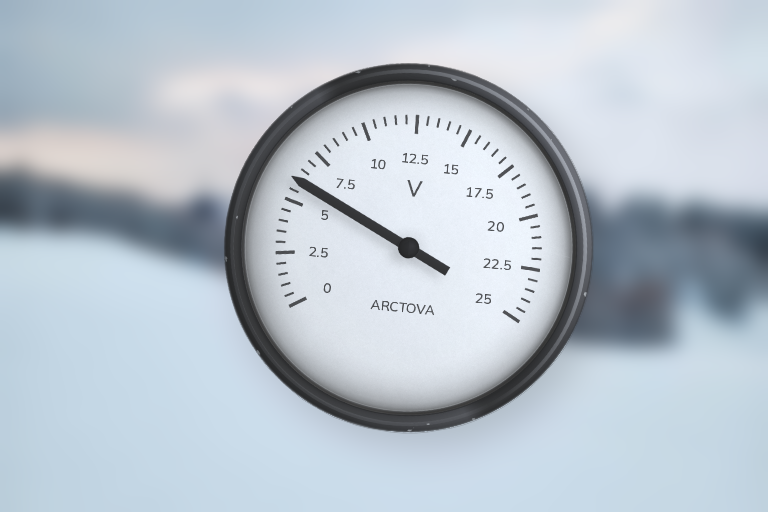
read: **6** V
